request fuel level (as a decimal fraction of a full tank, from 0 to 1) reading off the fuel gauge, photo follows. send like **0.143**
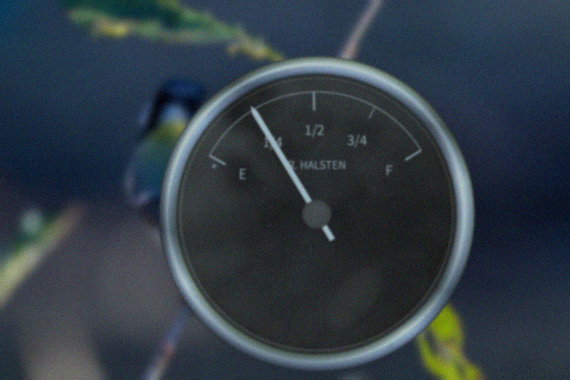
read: **0.25**
